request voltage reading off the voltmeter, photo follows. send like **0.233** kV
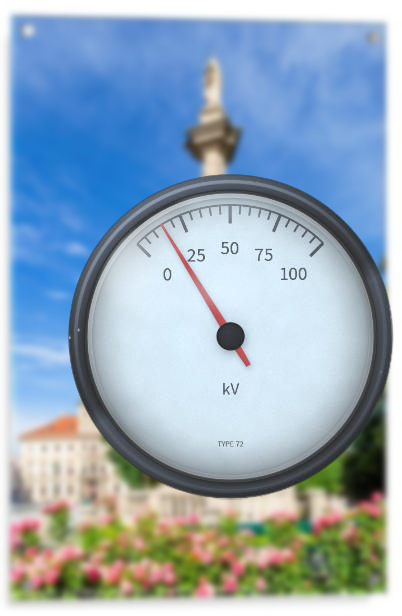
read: **15** kV
